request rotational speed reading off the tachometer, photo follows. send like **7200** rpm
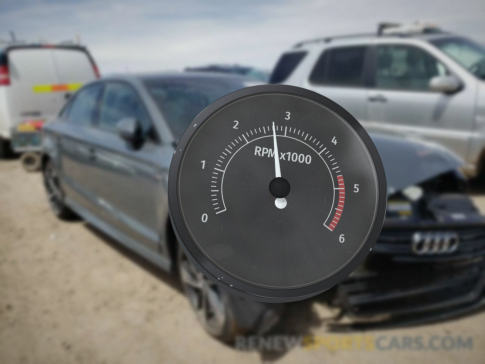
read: **2700** rpm
